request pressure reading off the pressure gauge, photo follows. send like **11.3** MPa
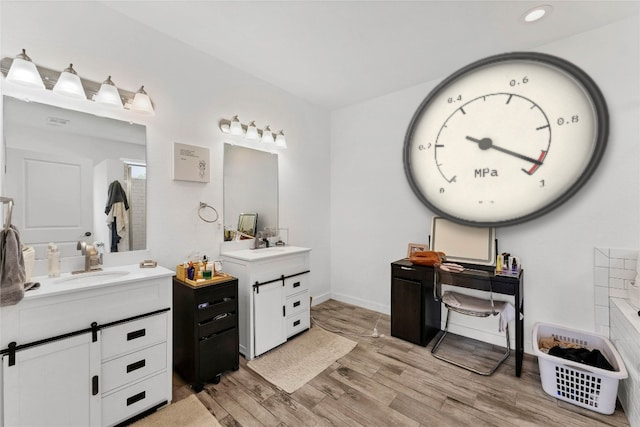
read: **0.95** MPa
